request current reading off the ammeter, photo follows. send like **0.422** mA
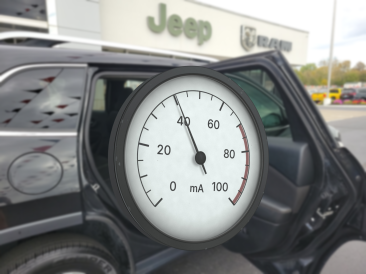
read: **40** mA
